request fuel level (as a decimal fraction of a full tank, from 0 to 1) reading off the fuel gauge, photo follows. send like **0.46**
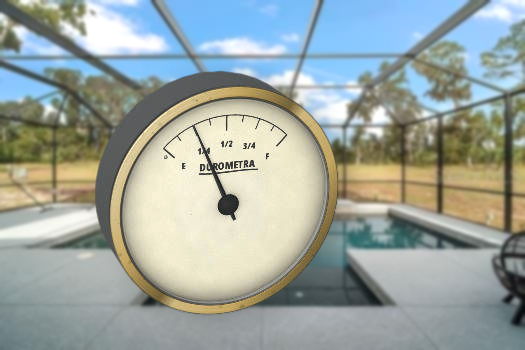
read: **0.25**
